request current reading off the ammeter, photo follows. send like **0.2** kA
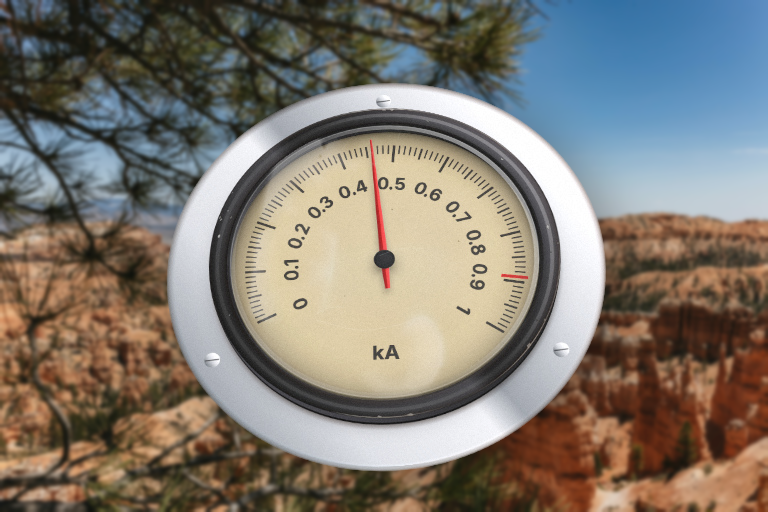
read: **0.46** kA
